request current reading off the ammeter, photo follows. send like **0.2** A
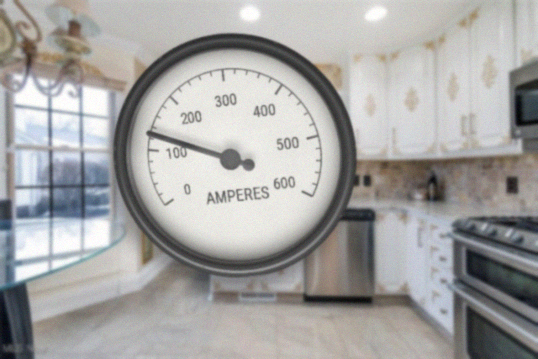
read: **130** A
